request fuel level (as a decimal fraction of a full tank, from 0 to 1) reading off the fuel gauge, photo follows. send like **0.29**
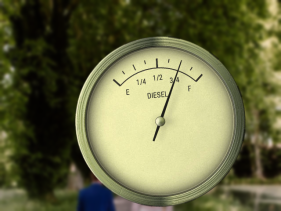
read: **0.75**
